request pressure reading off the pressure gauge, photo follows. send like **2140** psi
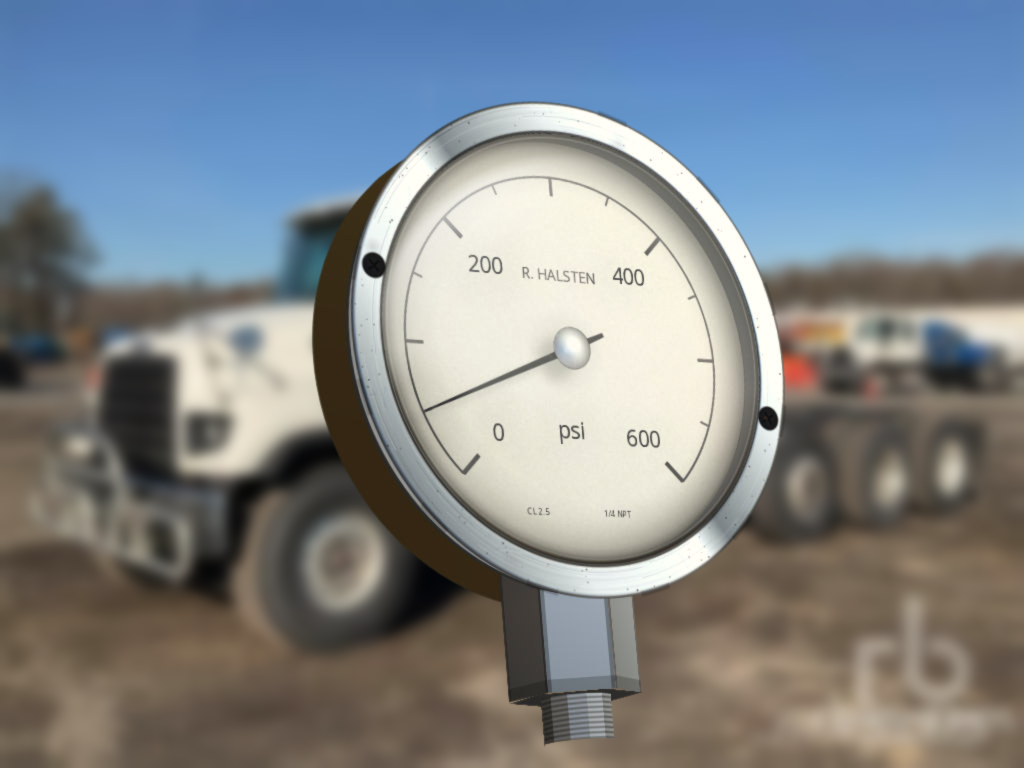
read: **50** psi
